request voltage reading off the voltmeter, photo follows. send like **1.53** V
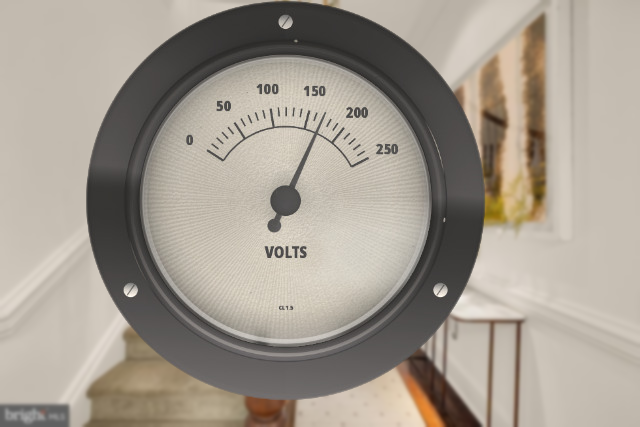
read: **170** V
